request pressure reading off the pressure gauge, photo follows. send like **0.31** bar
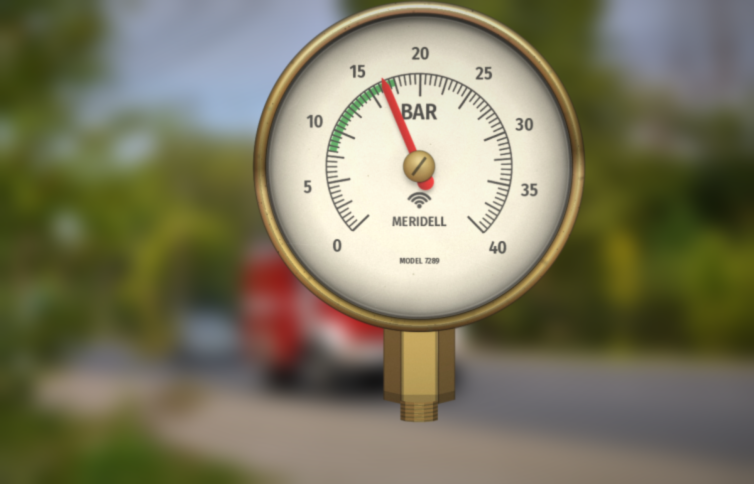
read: **16.5** bar
